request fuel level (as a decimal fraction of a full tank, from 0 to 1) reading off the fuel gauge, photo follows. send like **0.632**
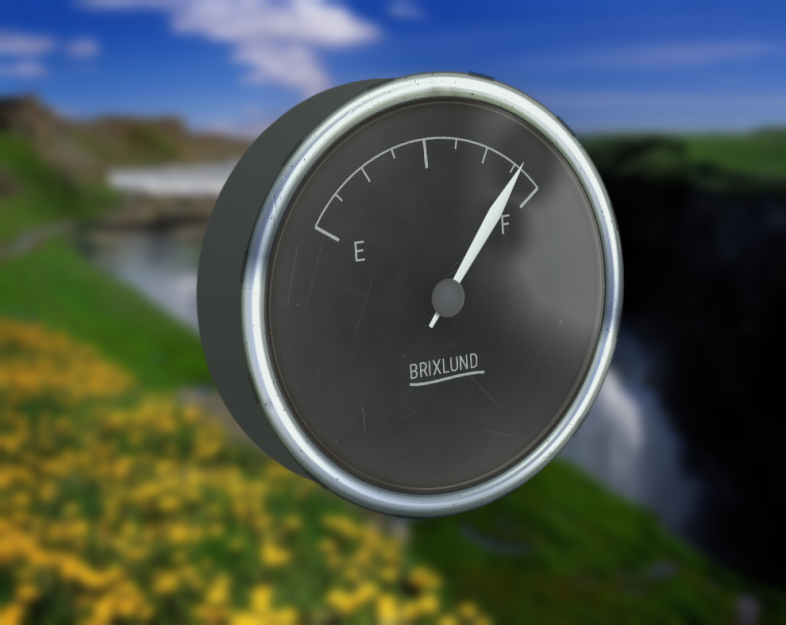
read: **0.875**
